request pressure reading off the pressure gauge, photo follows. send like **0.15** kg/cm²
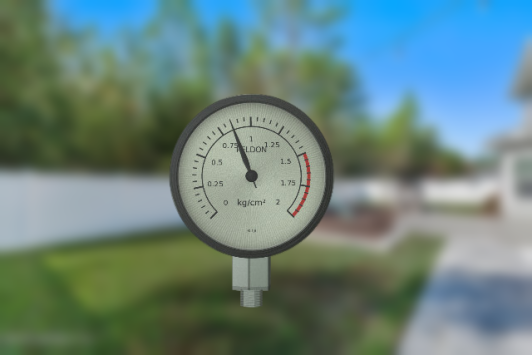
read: **0.85** kg/cm²
